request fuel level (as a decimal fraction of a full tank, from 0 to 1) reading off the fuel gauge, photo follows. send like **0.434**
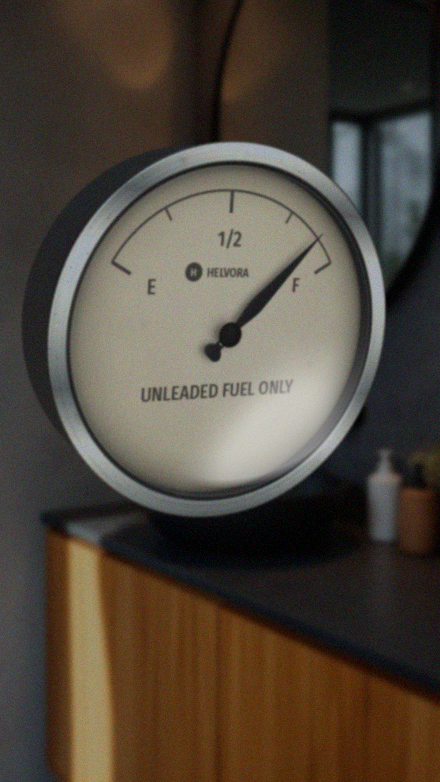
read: **0.875**
